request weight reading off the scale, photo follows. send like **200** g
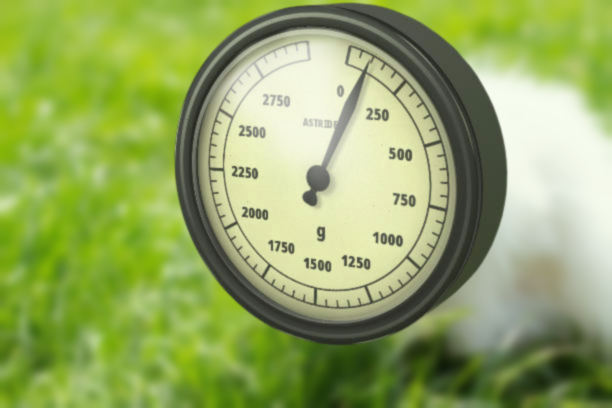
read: **100** g
